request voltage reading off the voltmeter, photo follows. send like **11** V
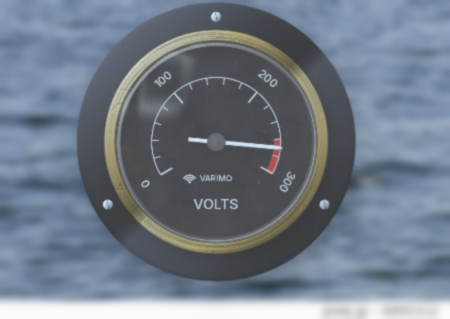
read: **270** V
